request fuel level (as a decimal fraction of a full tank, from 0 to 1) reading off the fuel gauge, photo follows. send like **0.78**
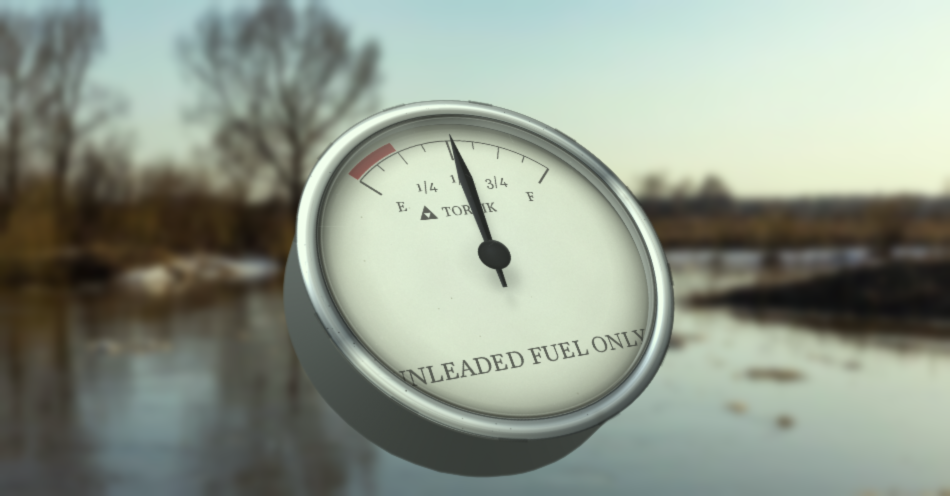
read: **0.5**
